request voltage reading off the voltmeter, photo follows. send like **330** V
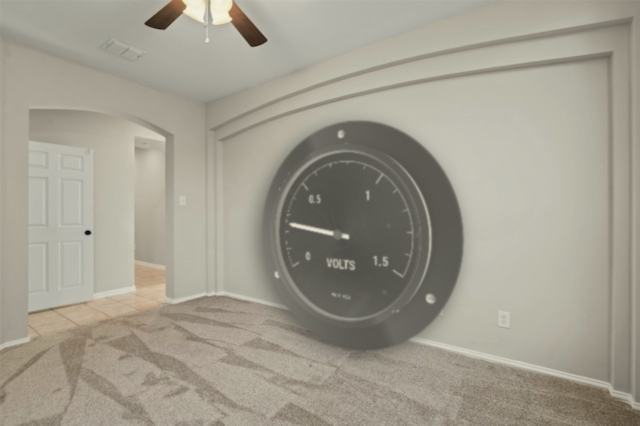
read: **0.25** V
